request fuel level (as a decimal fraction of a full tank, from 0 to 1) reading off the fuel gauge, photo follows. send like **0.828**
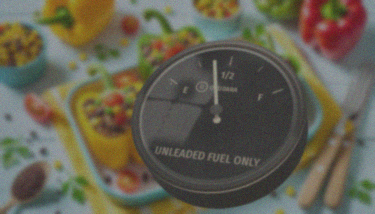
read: **0.375**
